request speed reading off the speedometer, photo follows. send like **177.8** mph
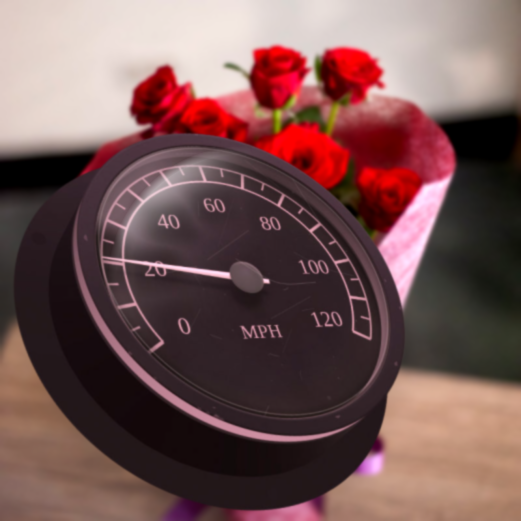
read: **20** mph
